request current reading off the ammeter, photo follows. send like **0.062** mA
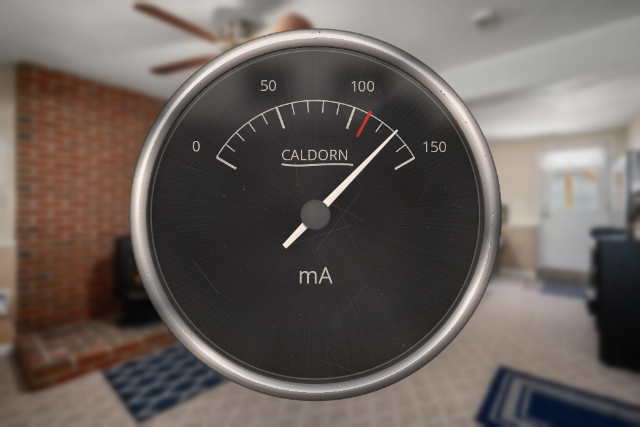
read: **130** mA
